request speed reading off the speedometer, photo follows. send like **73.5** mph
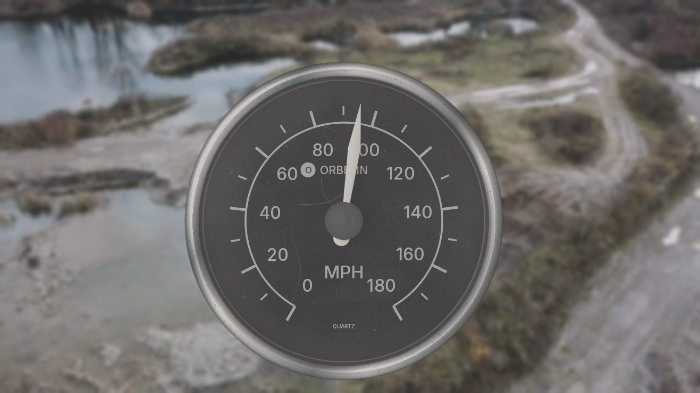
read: **95** mph
